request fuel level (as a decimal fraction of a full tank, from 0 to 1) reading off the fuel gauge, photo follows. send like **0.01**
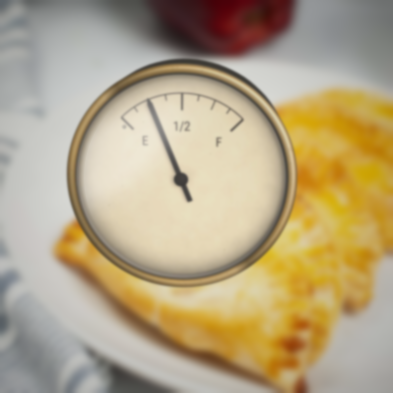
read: **0.25**
